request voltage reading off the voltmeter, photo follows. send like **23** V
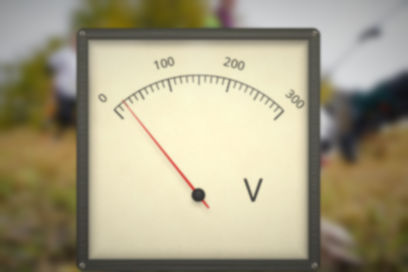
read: **20** V
